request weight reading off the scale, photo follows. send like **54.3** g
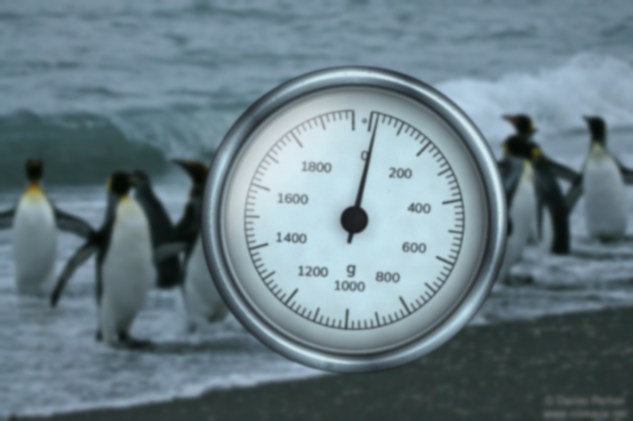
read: **20** g
